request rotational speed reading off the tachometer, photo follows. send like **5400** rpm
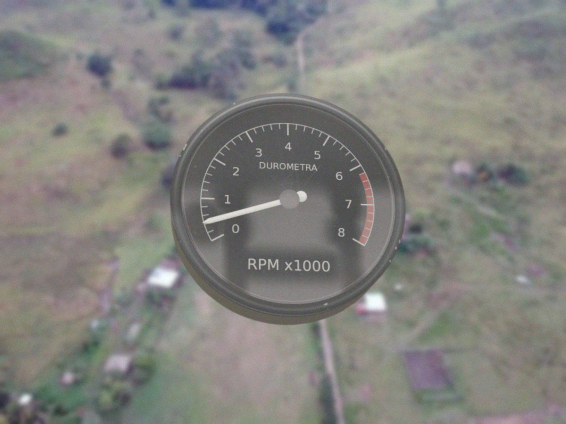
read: **400** rpm
